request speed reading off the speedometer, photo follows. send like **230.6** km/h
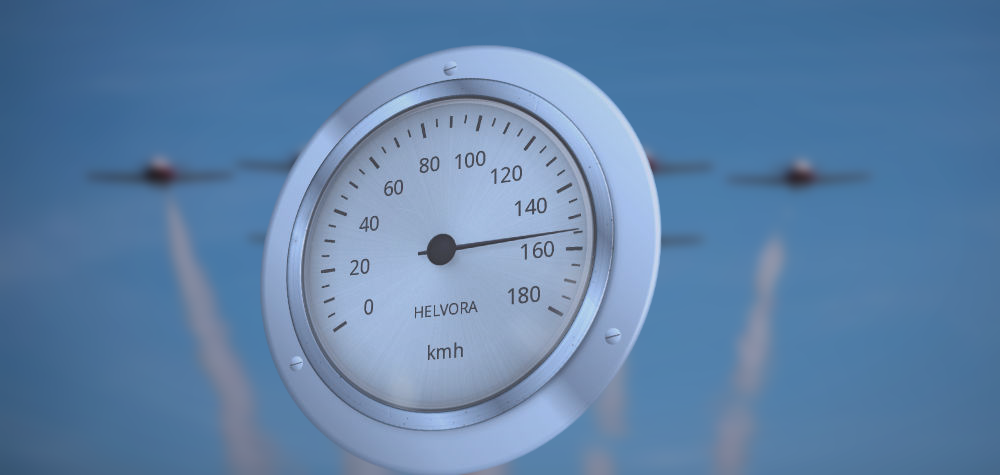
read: **155** km/h
